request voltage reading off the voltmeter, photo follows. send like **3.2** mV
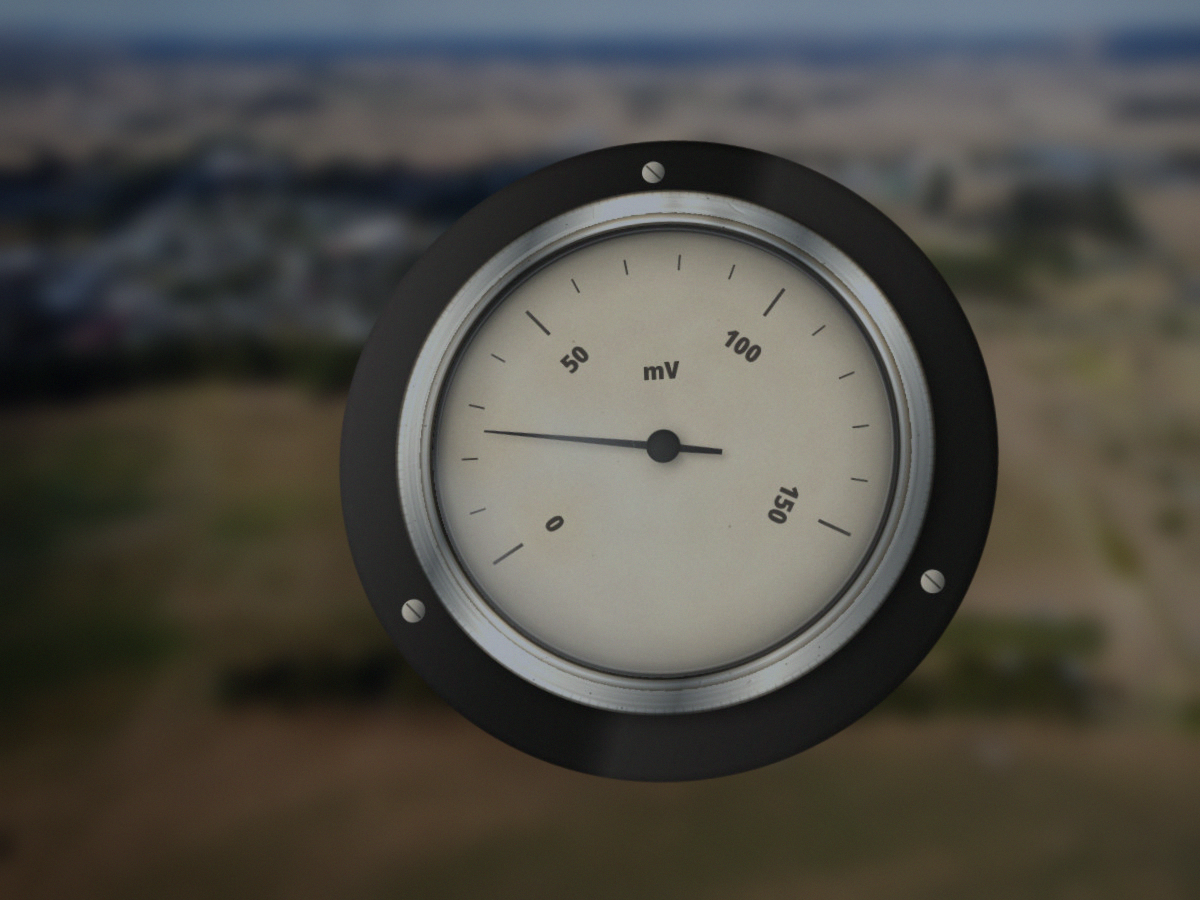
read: **25** mV
